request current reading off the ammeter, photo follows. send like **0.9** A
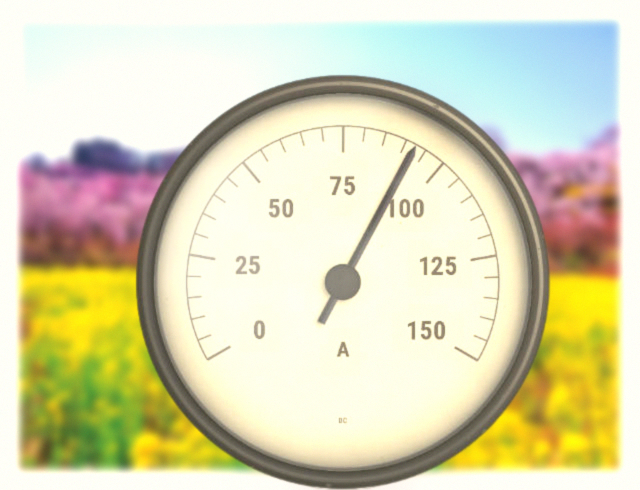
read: **92.5** A
